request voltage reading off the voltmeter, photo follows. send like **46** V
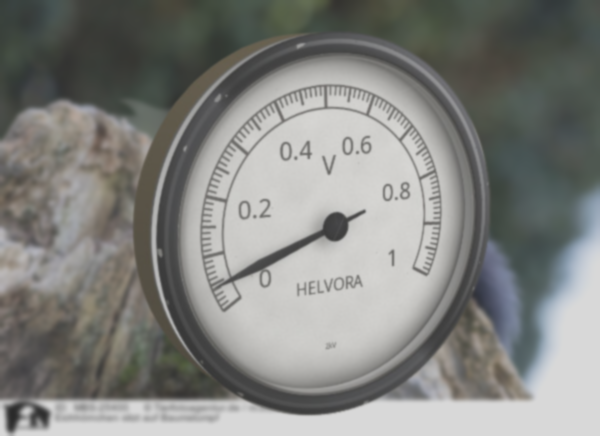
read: **0.05** V
